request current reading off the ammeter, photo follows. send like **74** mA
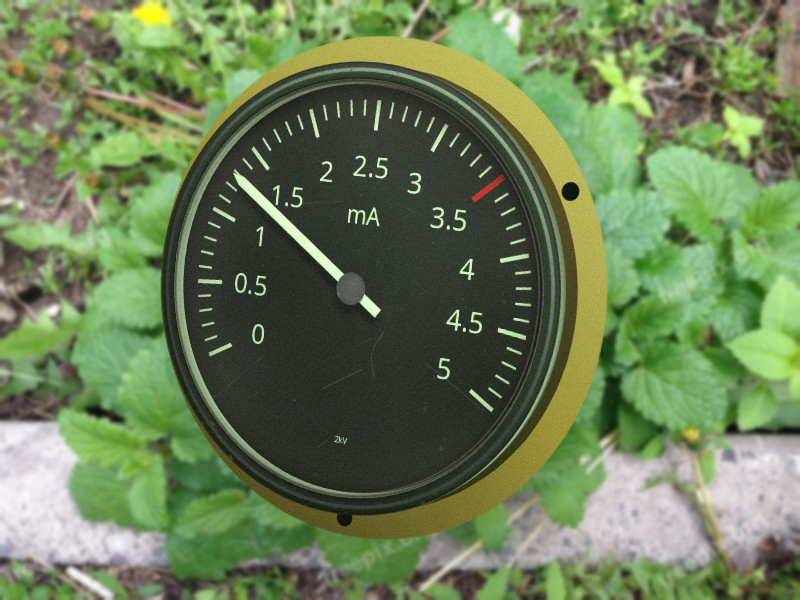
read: **1.3** mA
